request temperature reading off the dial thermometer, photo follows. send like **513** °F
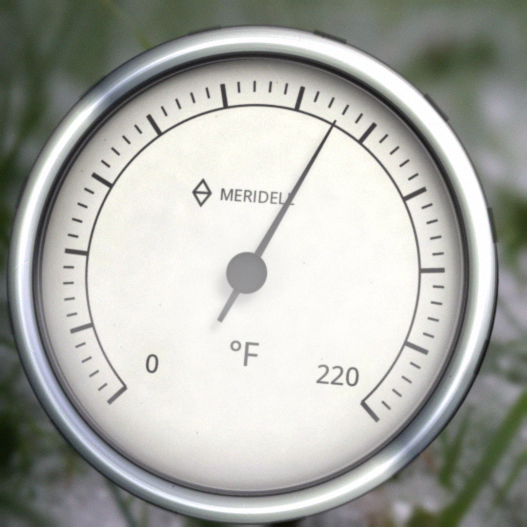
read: **132** °F
